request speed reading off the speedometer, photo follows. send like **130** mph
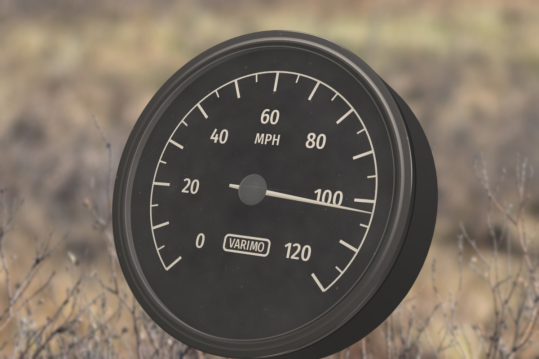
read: **102.5** mph
